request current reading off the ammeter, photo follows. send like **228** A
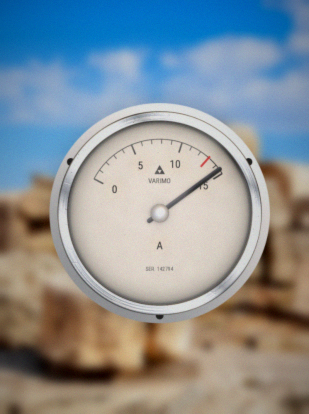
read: **14.5** A
